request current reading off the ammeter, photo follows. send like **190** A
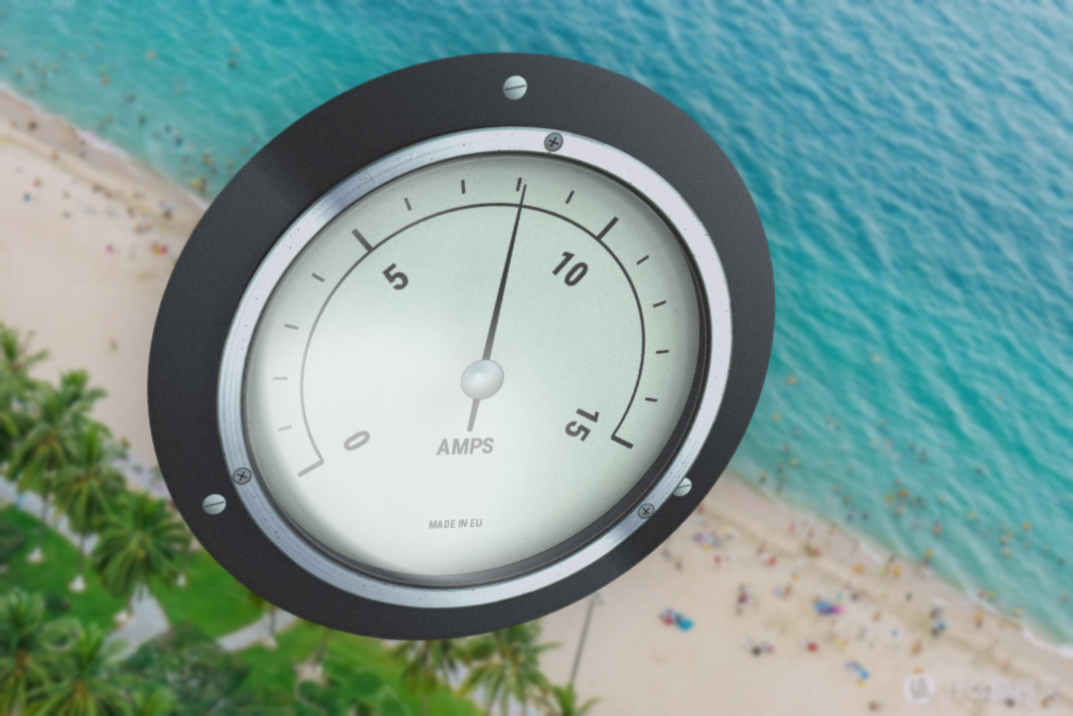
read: **8** A
